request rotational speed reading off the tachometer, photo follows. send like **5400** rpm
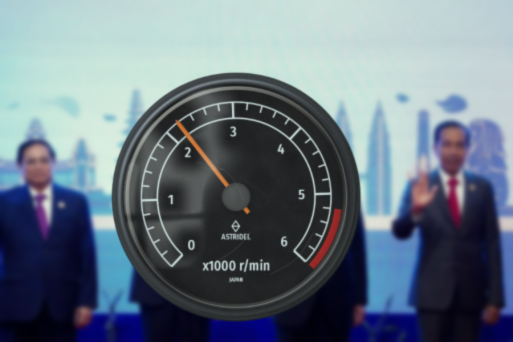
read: **2200** rpm
